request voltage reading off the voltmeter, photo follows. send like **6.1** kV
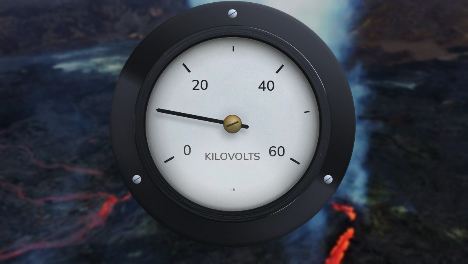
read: **10** kV
